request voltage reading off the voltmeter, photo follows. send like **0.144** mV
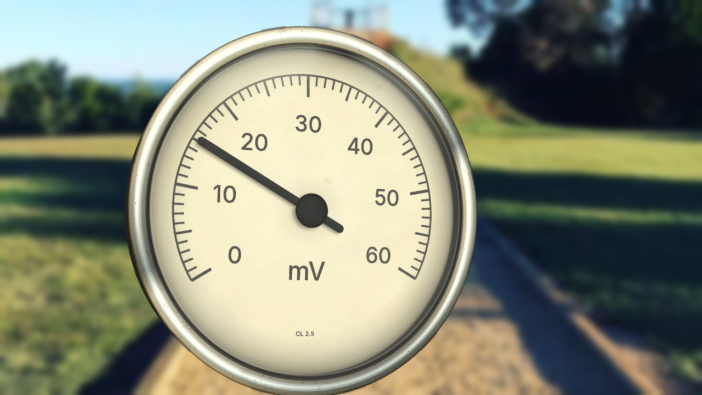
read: **15** mV
